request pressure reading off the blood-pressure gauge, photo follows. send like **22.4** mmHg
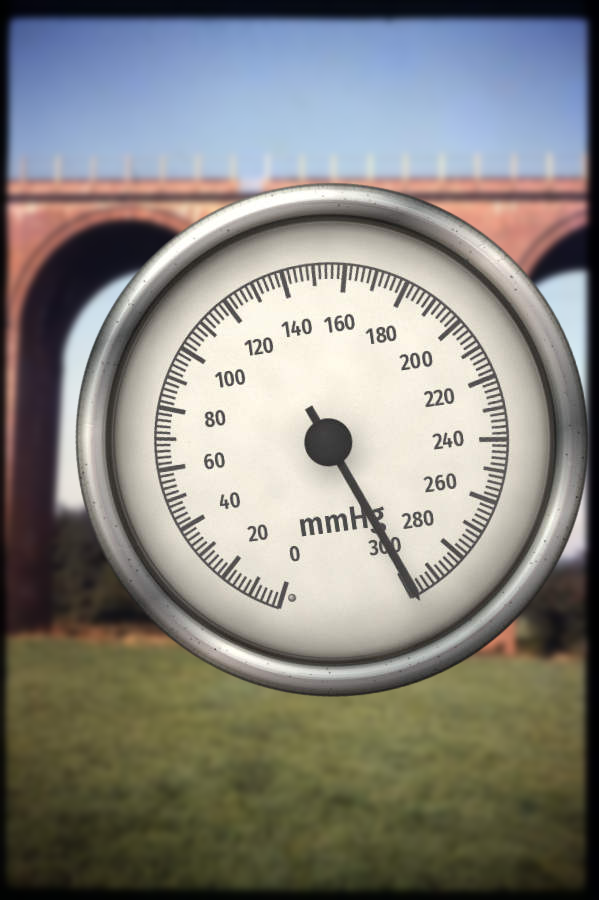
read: **298** mmHg
